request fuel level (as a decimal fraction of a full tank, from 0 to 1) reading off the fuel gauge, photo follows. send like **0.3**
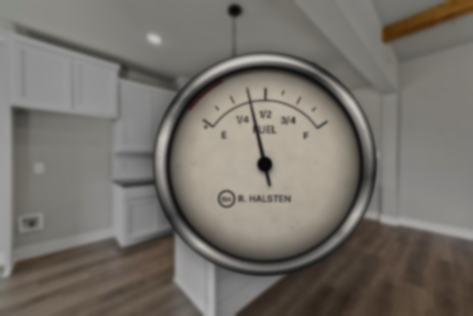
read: **0.375**
